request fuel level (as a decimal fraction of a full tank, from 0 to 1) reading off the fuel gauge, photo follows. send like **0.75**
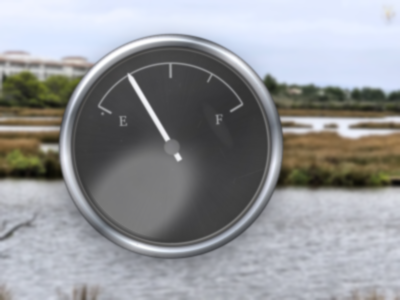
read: **0.25**
